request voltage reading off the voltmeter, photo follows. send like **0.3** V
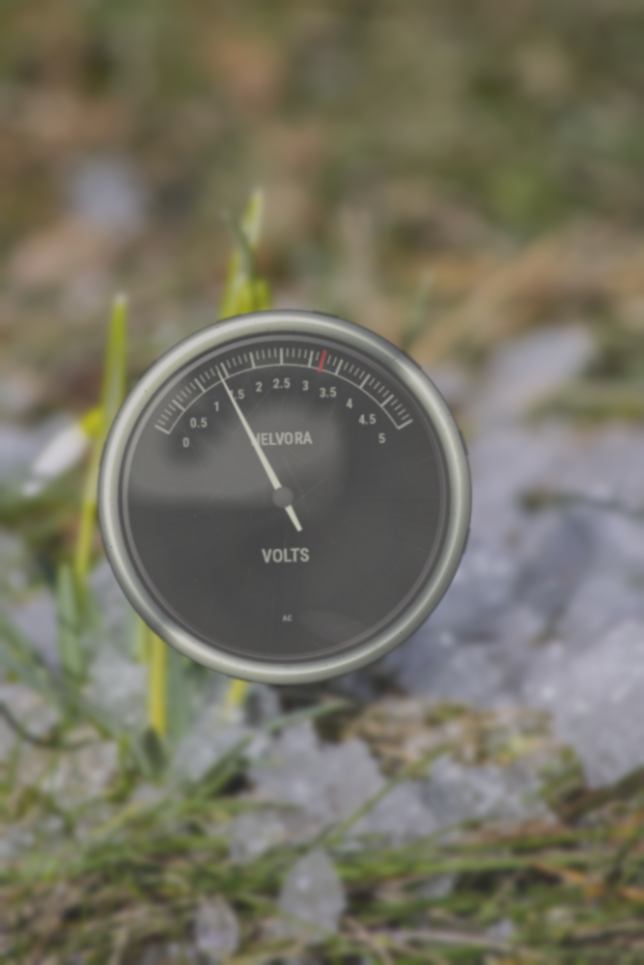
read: **1.4** V
